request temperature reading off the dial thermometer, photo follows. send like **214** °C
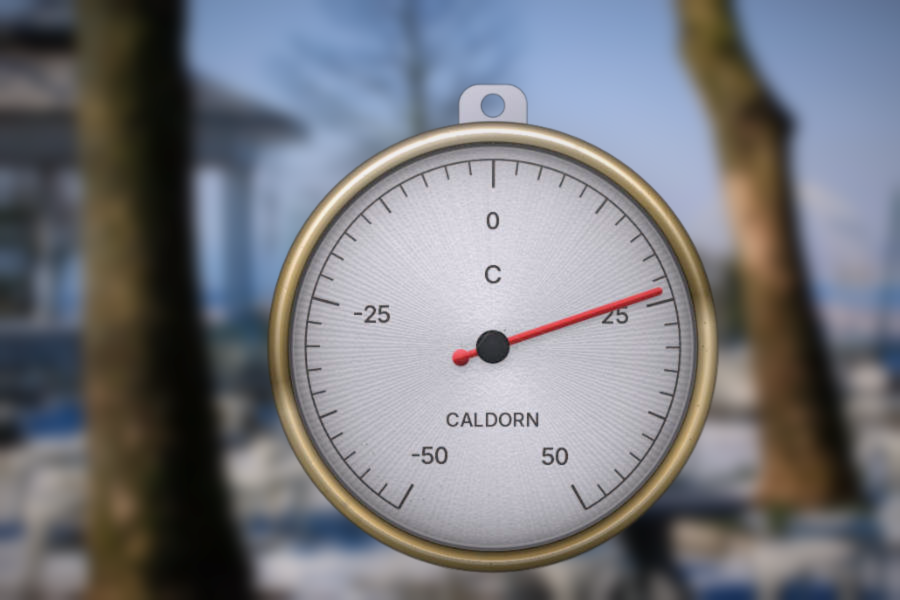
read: **23.75** °C
